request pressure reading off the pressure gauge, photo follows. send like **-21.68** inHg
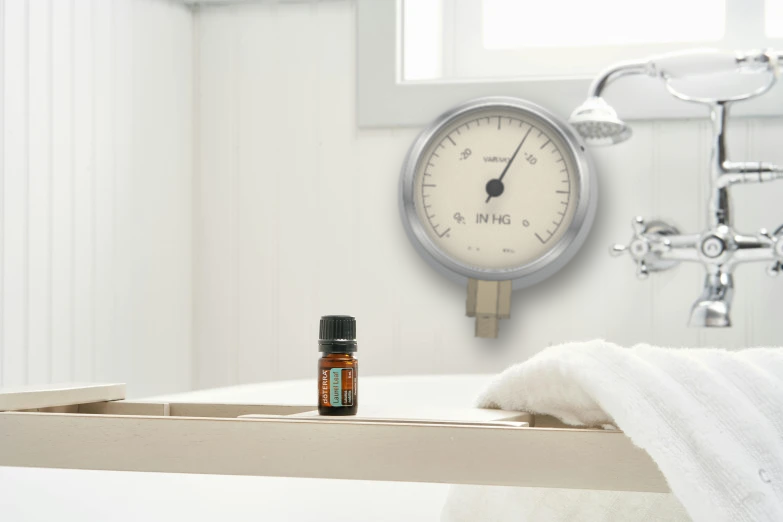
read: **-12** inHg
